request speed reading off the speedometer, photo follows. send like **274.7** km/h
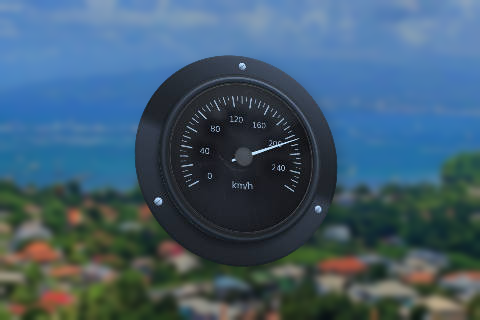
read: **205** km/h
